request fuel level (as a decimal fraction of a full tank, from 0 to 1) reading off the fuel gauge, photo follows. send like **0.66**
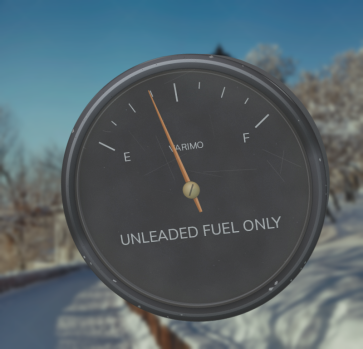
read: **0.375**
